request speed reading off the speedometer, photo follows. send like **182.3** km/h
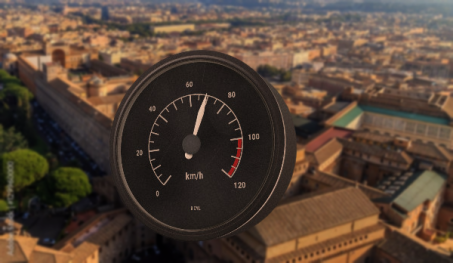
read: **70** km/h
